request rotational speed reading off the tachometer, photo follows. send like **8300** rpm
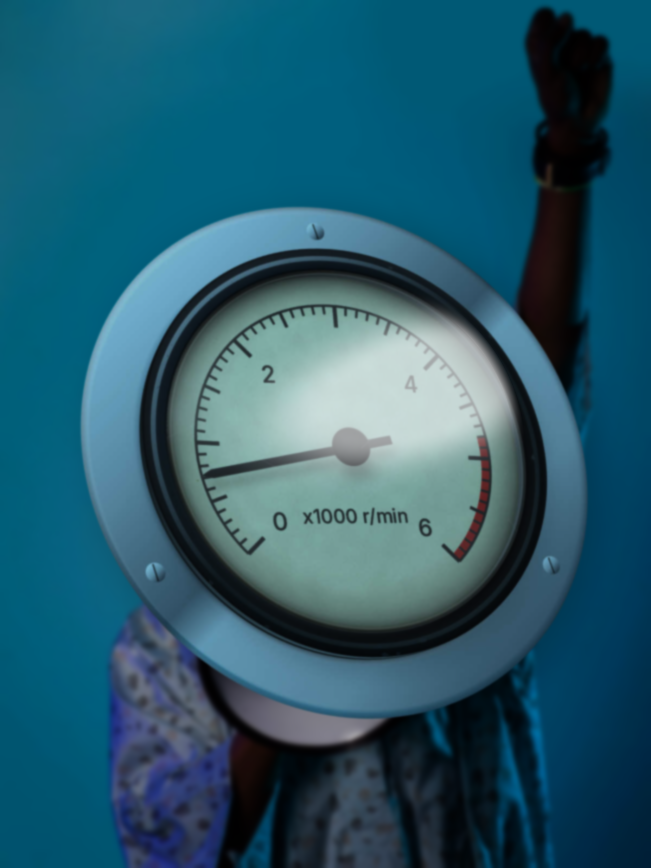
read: **700** rpm
